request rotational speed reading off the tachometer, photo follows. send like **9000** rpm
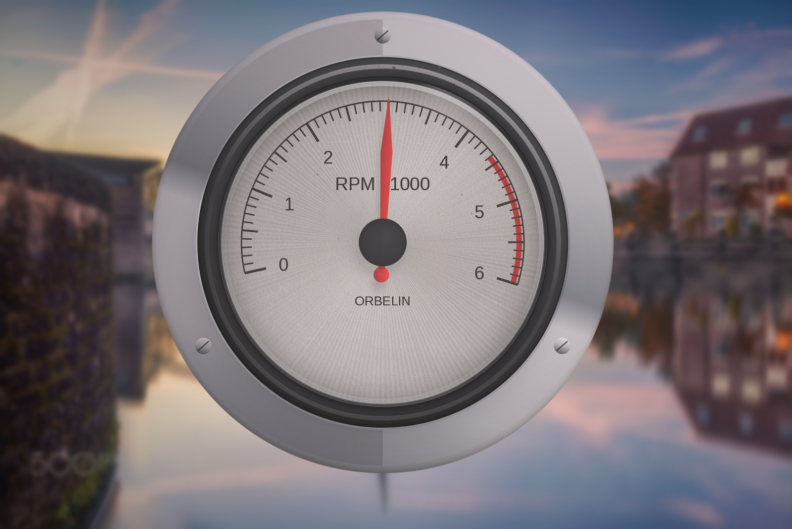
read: **3000** rpm
